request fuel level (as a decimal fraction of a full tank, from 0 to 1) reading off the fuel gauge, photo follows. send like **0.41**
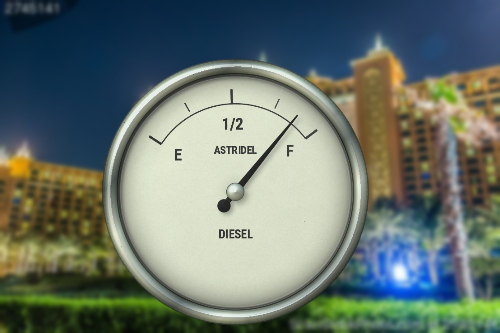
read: **0.875**
